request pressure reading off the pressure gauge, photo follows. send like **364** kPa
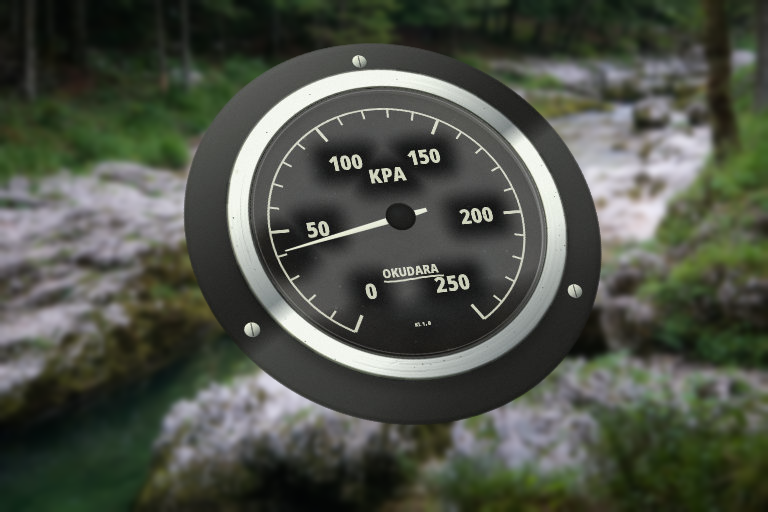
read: **40** kPa
